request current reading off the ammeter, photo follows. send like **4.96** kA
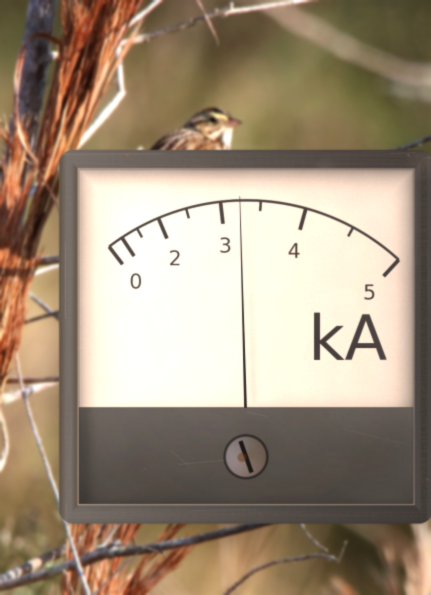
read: **3.25** kA
